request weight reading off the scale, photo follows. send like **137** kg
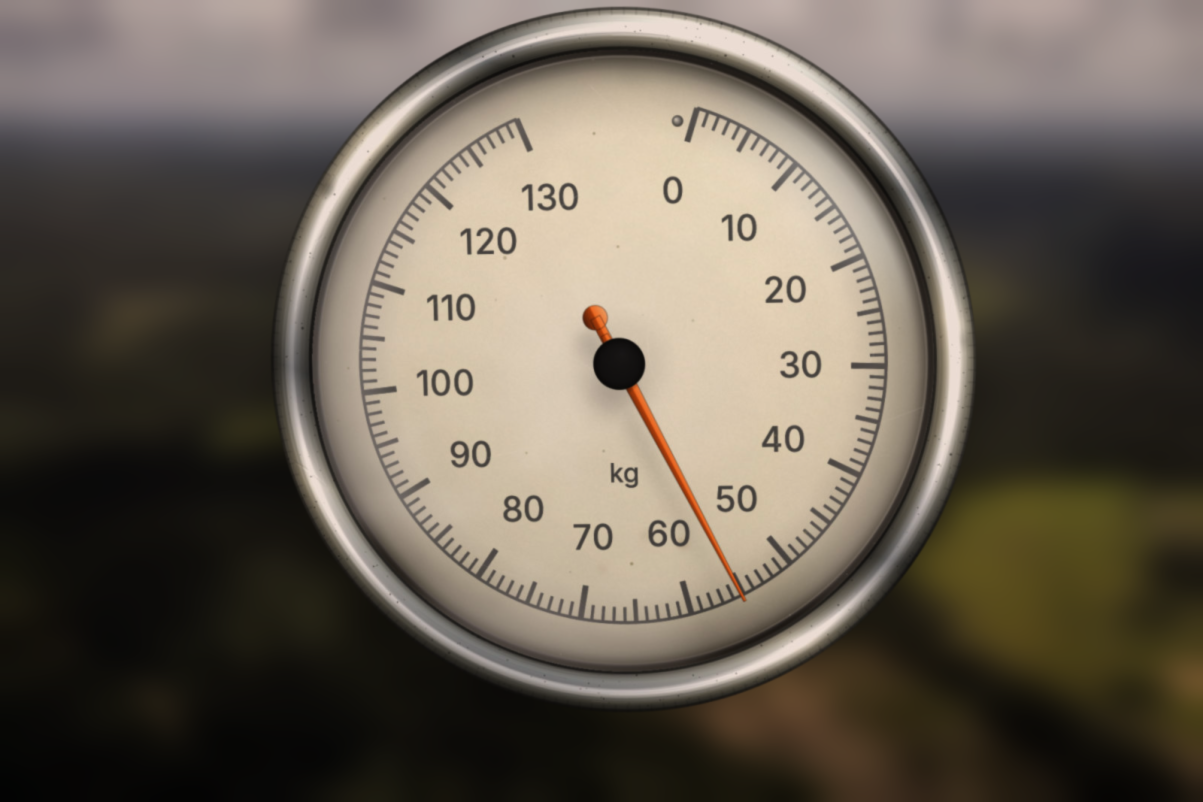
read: **55** kg
